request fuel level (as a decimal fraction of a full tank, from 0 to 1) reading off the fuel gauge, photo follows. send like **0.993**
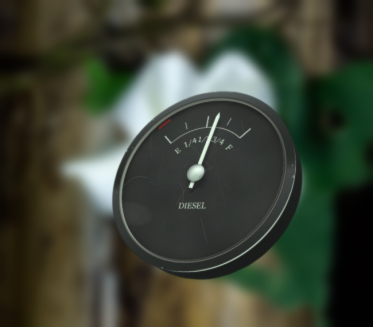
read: **0.625**
